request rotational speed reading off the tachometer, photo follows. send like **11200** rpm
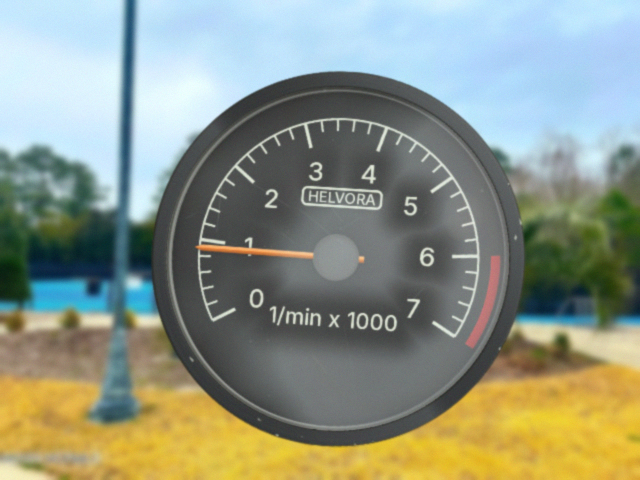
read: **900** rpm
